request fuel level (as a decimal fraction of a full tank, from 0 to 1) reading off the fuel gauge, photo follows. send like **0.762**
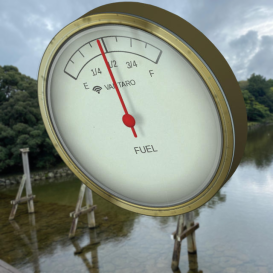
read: **0.5**
